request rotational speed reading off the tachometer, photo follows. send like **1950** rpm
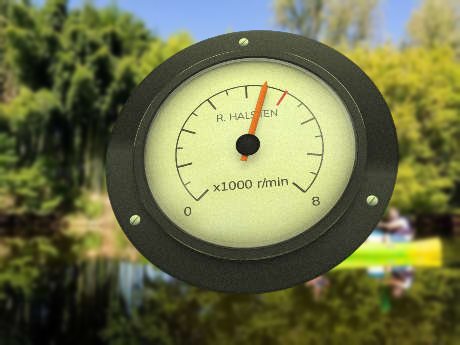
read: **4500** rpm
